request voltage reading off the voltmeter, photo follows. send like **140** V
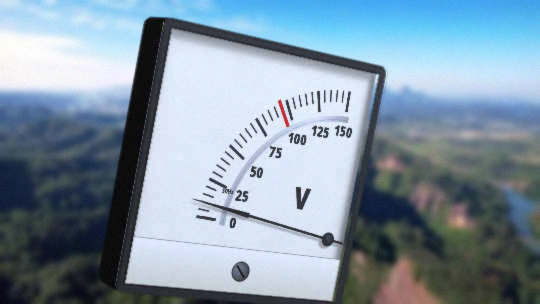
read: **10** V
